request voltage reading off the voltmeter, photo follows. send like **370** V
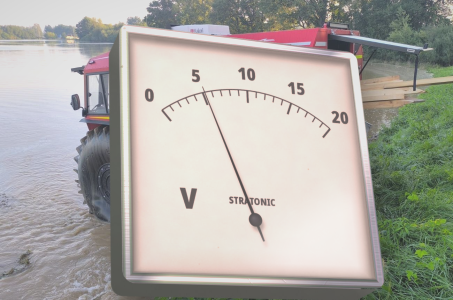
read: **5** V
